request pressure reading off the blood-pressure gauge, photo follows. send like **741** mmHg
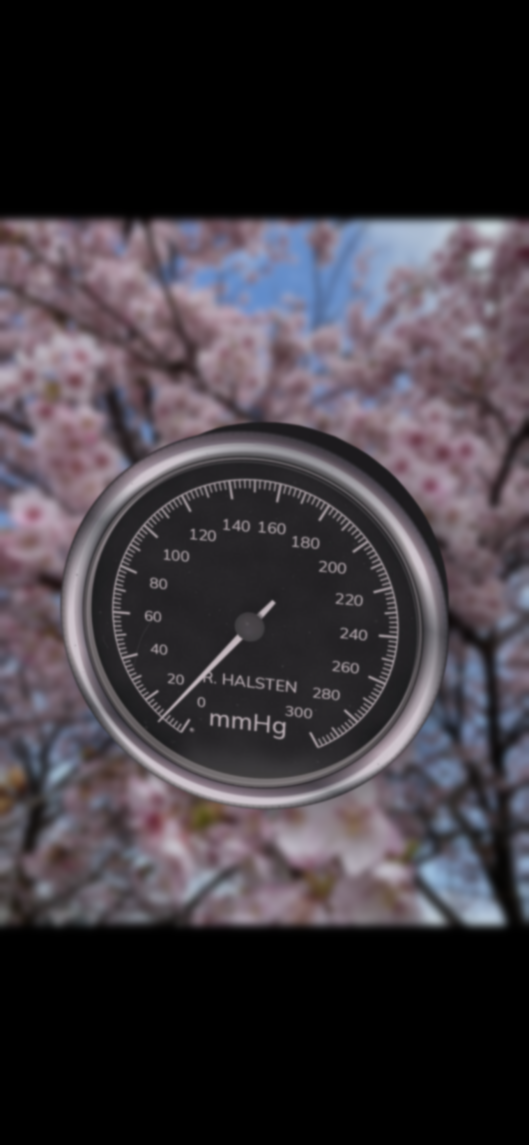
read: **10** mmHg
